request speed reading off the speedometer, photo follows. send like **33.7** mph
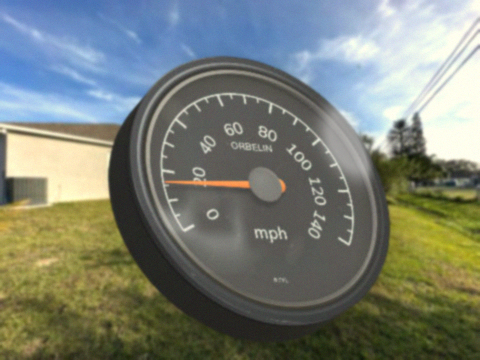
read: **15** mph
